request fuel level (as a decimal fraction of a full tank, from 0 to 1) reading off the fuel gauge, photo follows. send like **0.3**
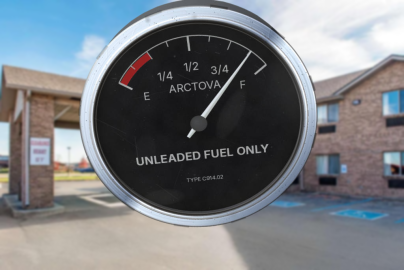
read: **0.875**
